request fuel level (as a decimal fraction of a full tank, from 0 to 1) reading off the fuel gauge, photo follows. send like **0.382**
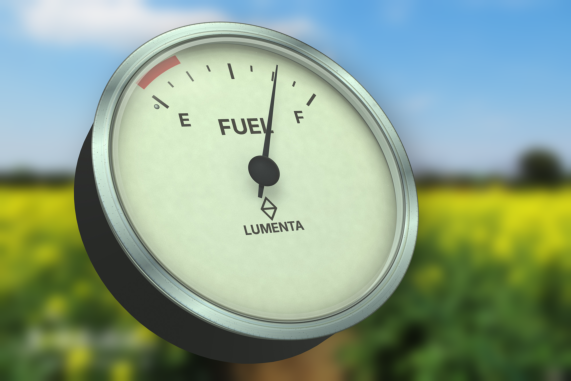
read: **0.75**
